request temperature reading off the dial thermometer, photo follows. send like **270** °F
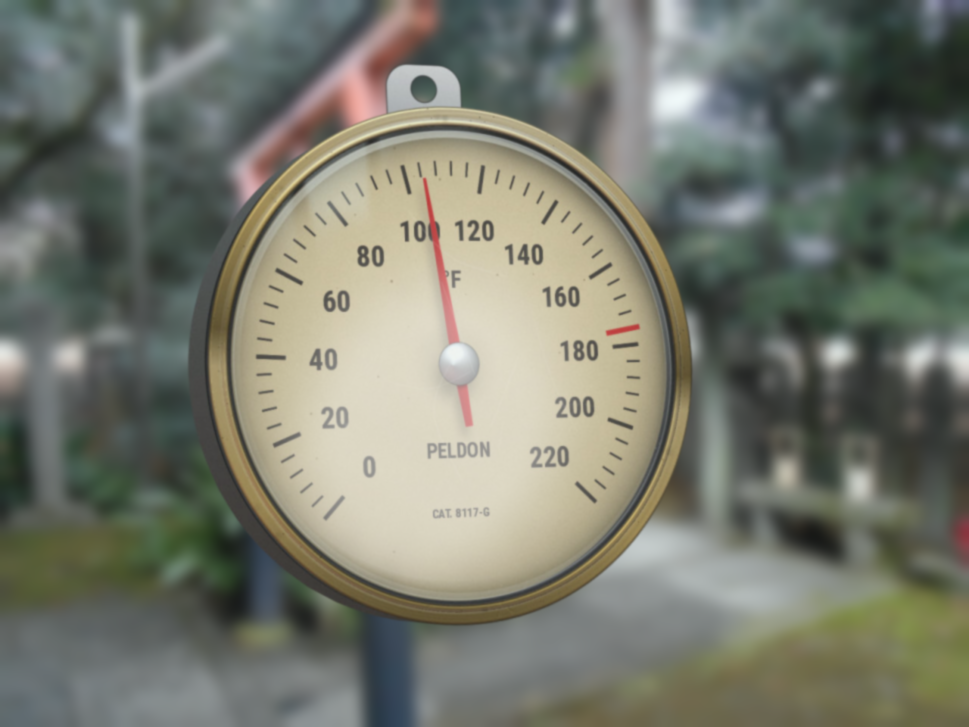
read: **104** °F
